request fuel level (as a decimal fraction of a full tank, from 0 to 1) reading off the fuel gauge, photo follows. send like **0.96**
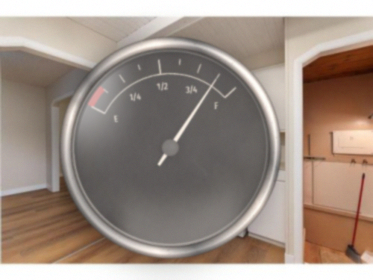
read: **0.875**
